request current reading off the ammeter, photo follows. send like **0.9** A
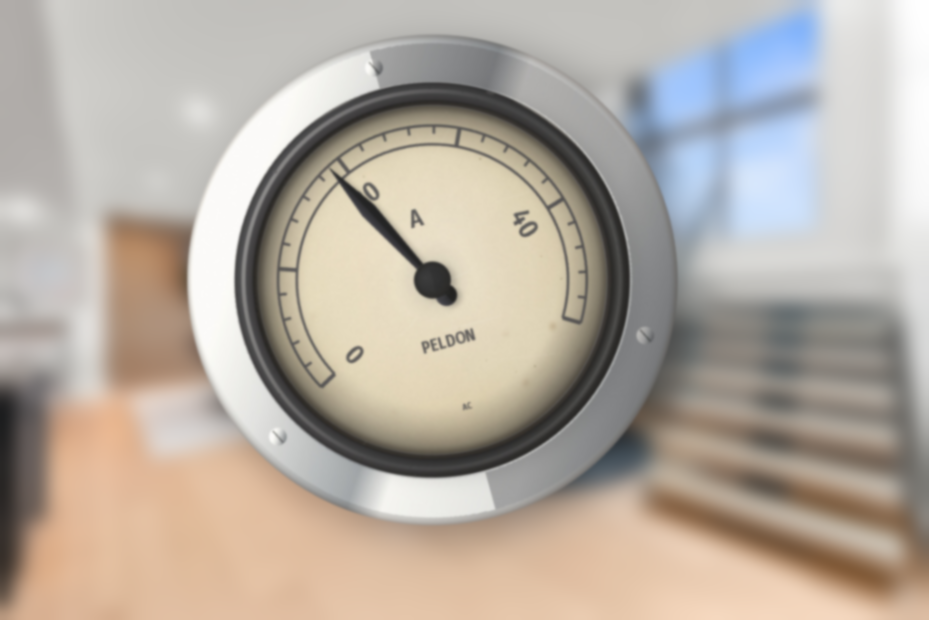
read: **19** A
